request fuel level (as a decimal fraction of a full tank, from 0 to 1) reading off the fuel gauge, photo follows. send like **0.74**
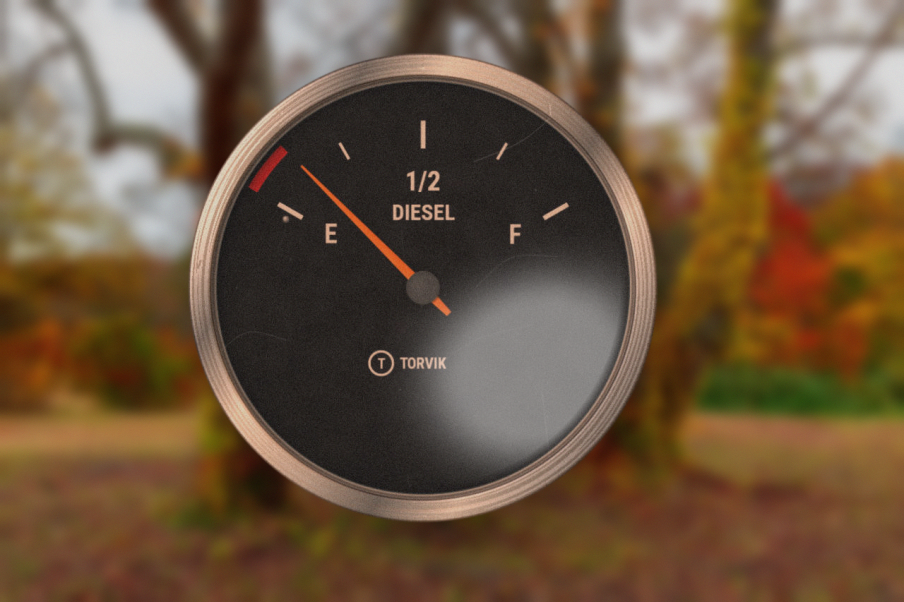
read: **0.125**
